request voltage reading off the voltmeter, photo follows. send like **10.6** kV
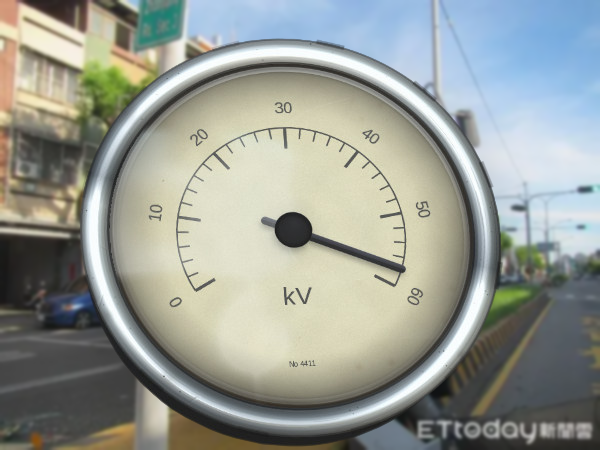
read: **58** kV
